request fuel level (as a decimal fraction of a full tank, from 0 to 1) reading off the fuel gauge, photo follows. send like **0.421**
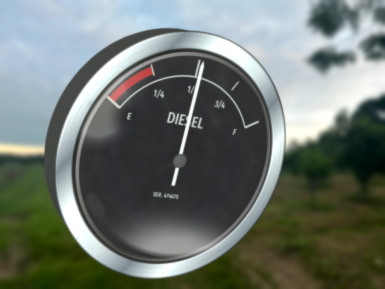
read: **0.5**
